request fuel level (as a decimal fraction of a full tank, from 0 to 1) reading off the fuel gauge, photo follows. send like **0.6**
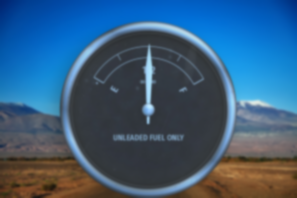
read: **0.5**
